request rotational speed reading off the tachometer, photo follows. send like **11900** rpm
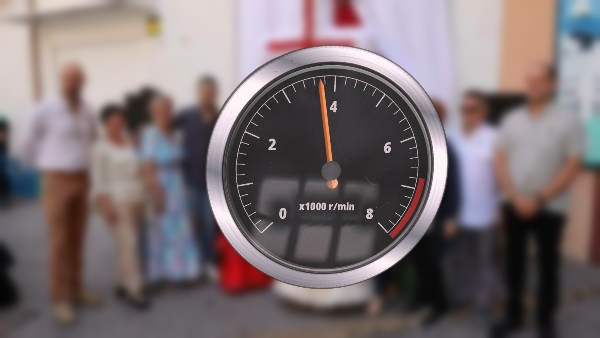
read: **3700** rpm
